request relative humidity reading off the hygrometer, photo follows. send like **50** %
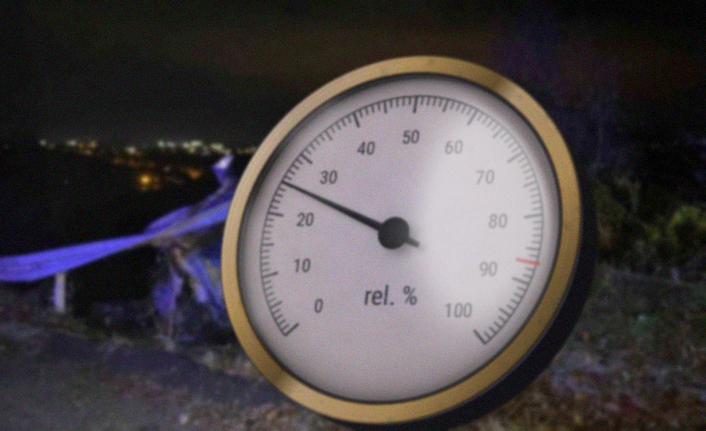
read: **25** %
